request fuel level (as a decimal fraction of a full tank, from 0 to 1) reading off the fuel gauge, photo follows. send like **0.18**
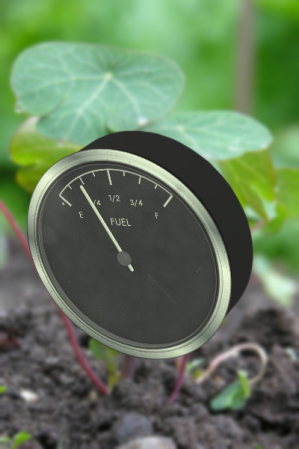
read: **0.25**
